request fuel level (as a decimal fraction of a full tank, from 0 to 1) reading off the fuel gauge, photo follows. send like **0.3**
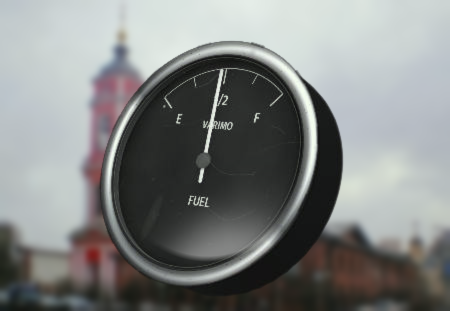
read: **0.5**
